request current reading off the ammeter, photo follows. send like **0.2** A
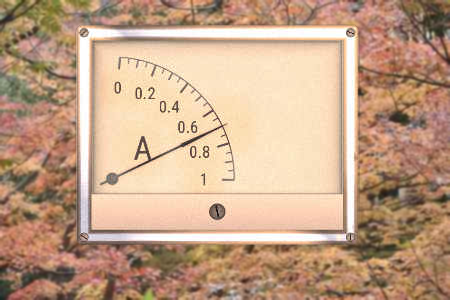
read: **0.7** A
